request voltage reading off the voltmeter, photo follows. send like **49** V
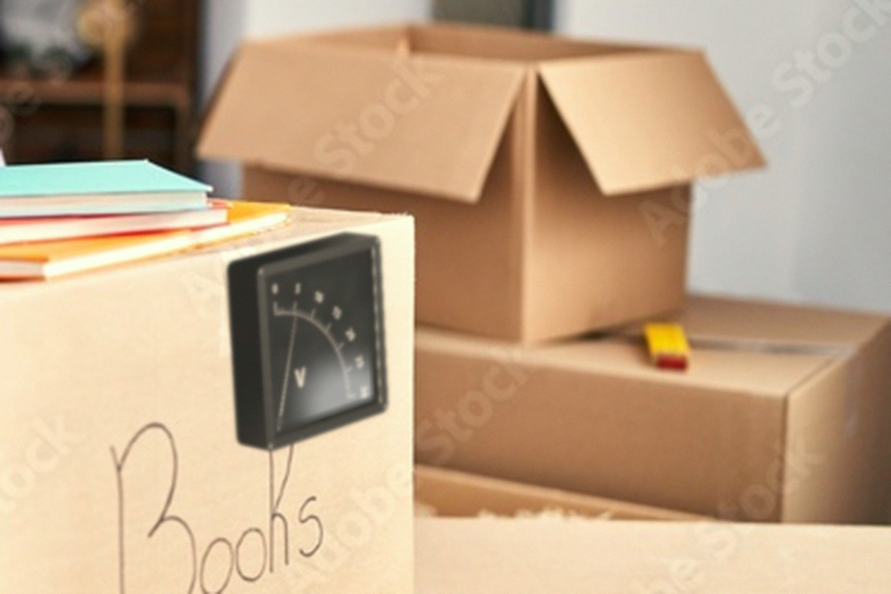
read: **5** V
